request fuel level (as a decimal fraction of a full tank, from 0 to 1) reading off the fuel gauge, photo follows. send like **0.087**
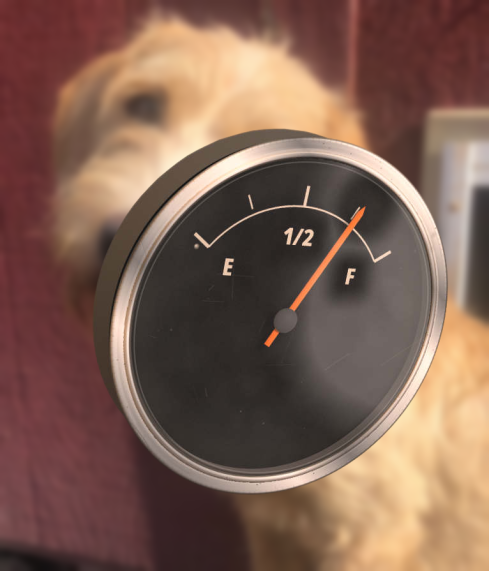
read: **0.75**
